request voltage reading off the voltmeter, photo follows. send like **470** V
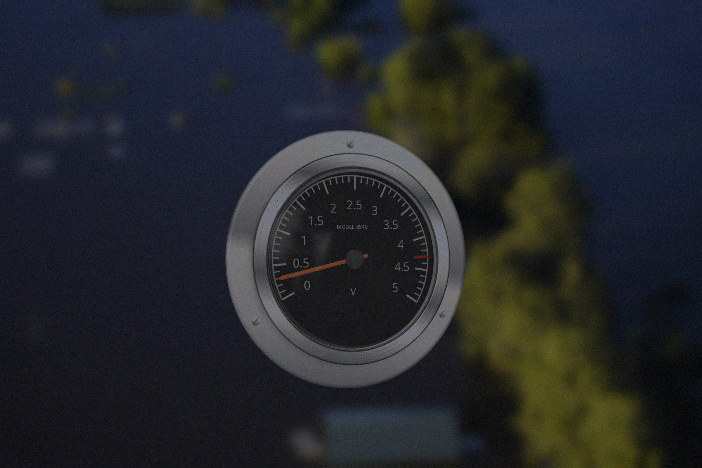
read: **0.3** V
